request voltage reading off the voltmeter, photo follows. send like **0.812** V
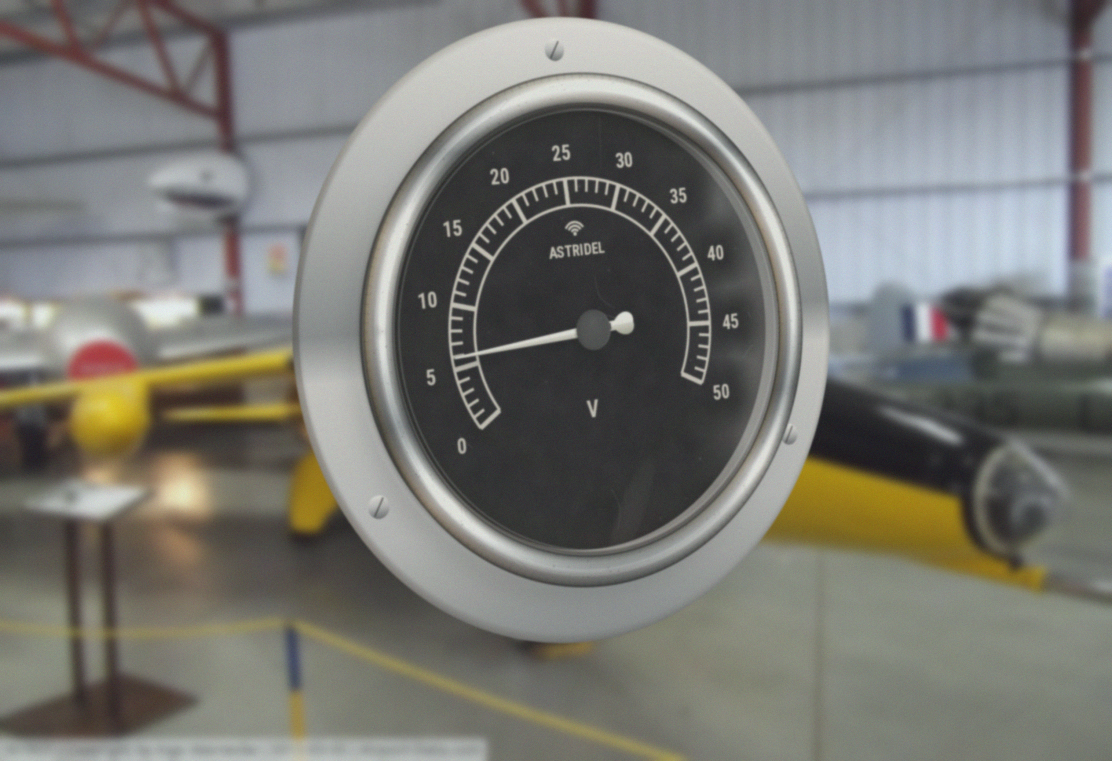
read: **6** V
